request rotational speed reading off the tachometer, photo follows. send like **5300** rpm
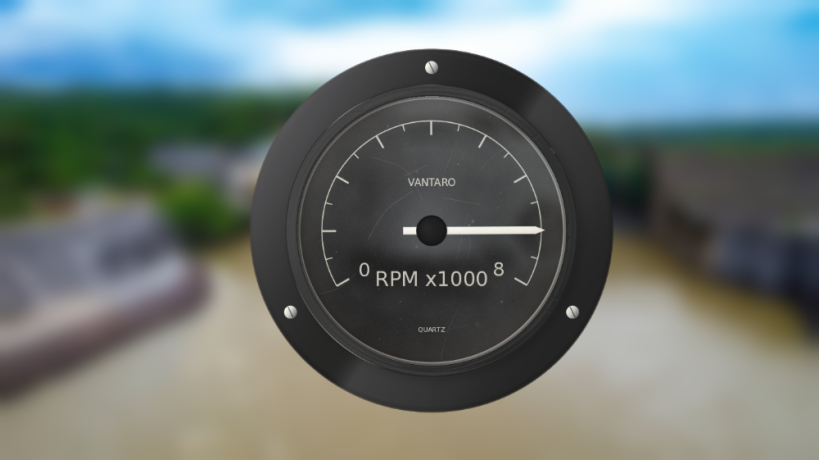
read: **7000** rpm
